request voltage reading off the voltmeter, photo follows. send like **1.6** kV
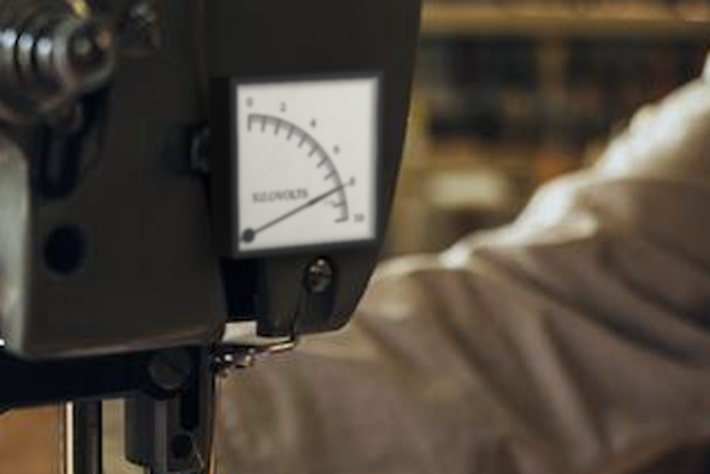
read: **8** kV
